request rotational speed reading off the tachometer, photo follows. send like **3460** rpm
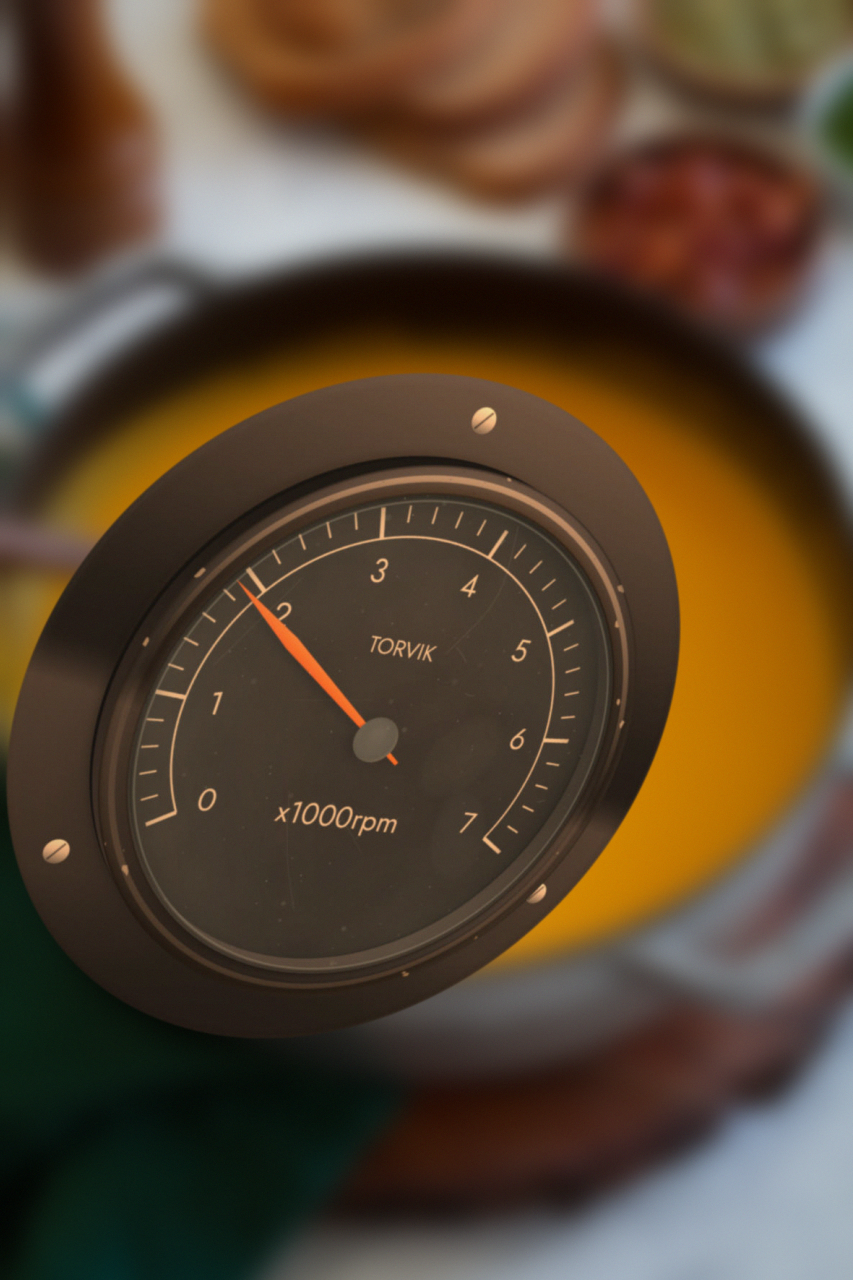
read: **1900** rpm
